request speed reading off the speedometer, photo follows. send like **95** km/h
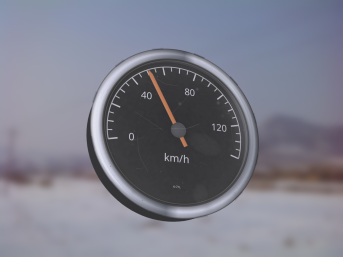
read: **50** km/h
